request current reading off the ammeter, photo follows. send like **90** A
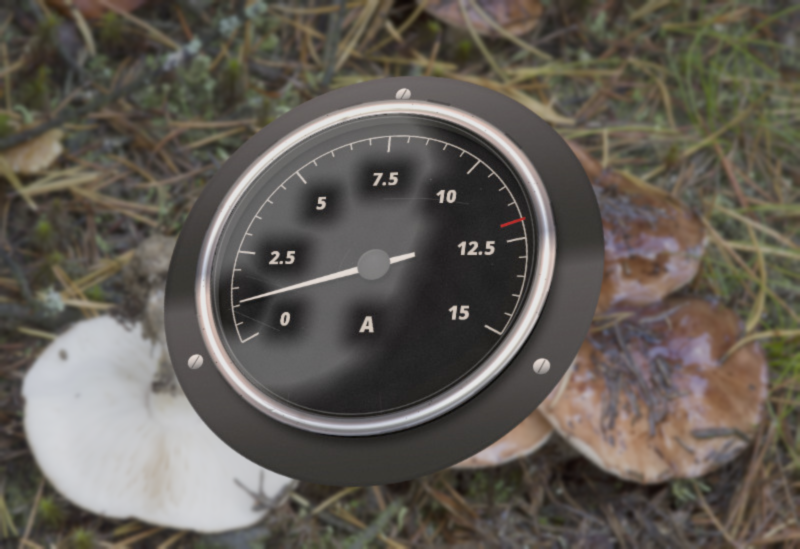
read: **1** A
